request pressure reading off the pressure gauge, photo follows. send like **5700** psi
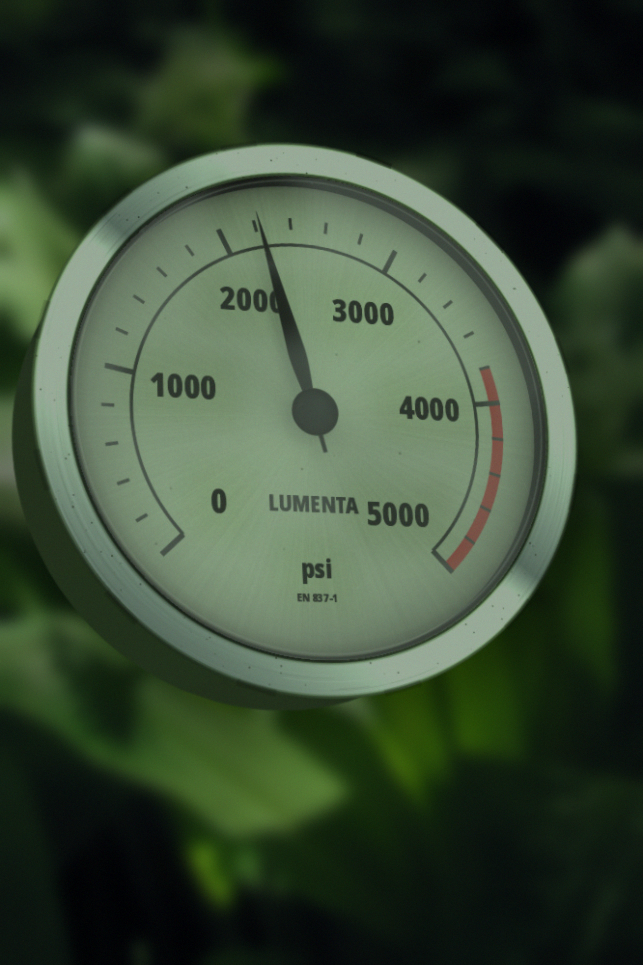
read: **2200** psi
